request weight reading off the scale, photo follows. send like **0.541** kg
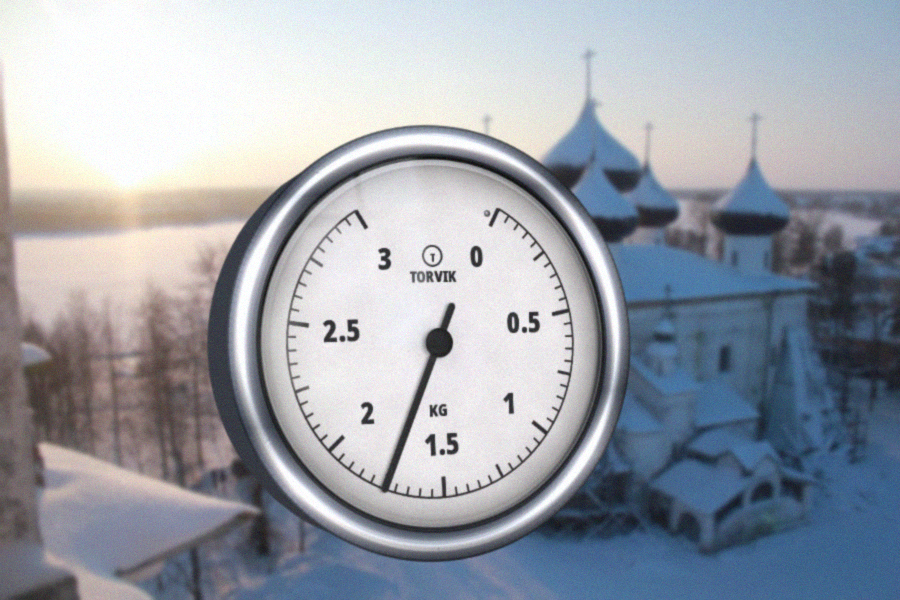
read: **1.75** kg
